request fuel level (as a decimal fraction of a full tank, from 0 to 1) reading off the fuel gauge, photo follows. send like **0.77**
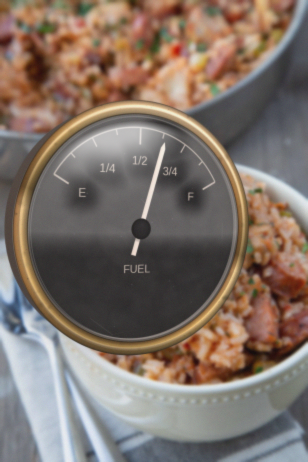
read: **0.625**
